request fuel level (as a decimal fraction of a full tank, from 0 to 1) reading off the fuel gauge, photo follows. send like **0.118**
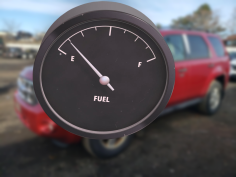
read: **0.125**
